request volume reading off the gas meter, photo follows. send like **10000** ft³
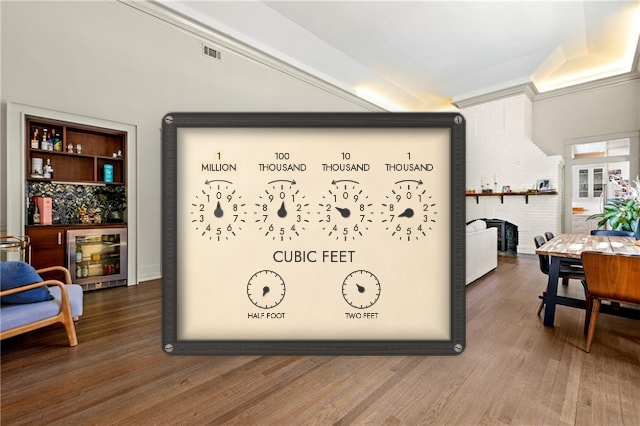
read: **1700** ft³
